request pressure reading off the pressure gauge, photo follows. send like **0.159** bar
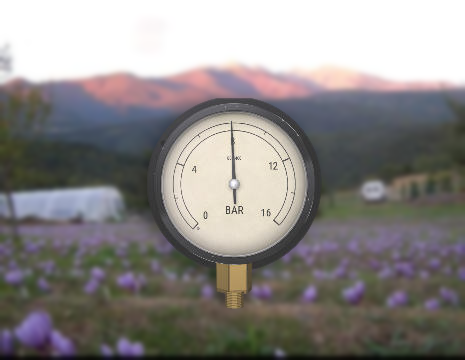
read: **8** bar
